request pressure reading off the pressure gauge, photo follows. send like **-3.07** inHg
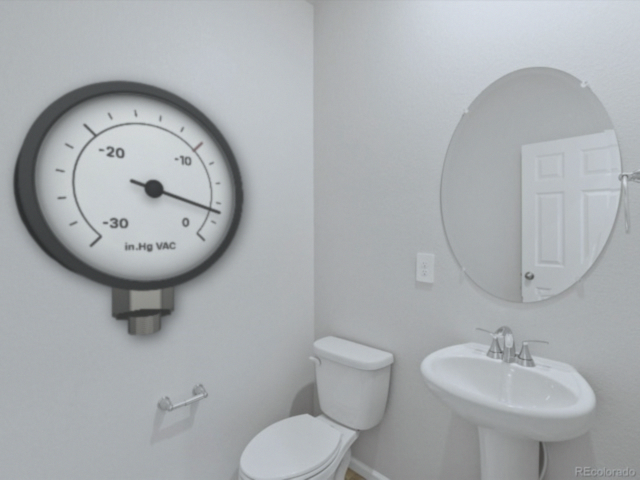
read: **-3** inHg
